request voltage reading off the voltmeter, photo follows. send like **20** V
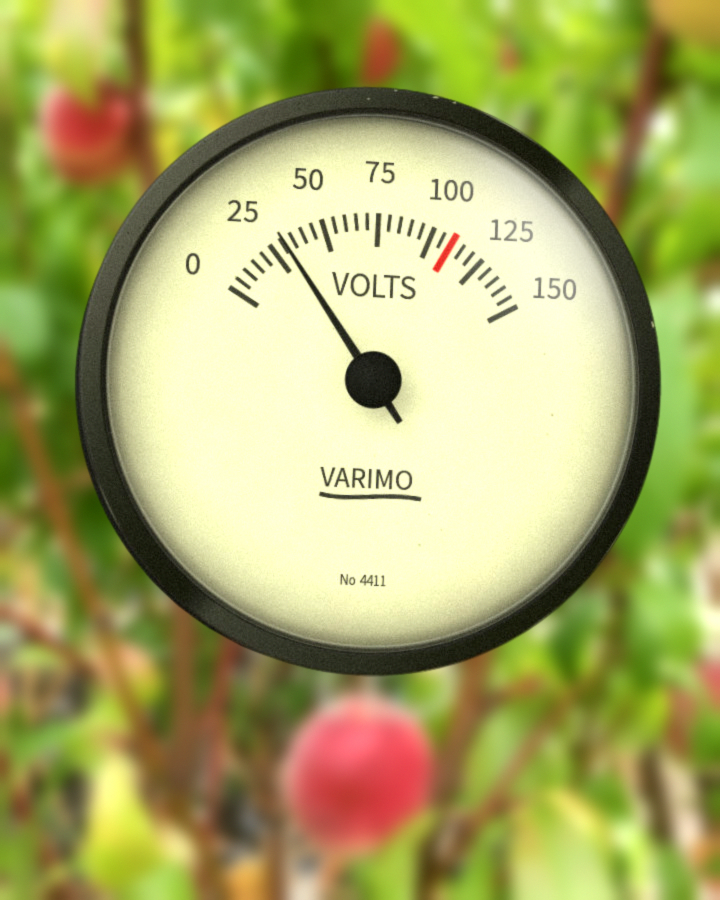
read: **30** V
